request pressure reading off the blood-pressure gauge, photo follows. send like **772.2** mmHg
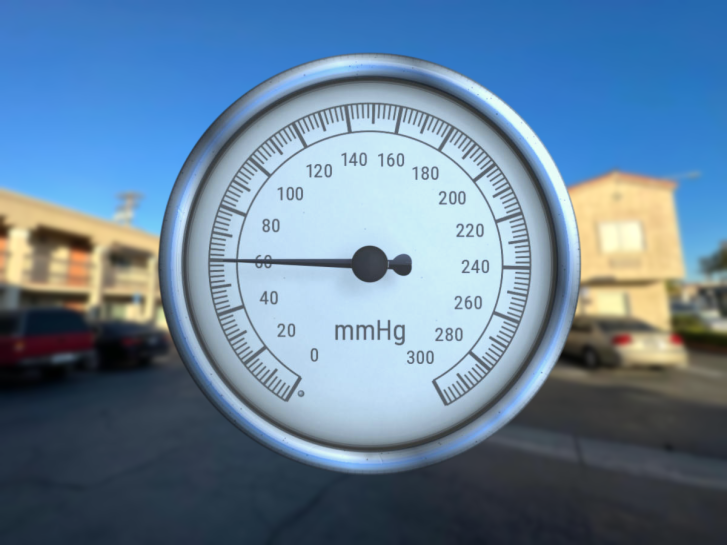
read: **60** mmHg
